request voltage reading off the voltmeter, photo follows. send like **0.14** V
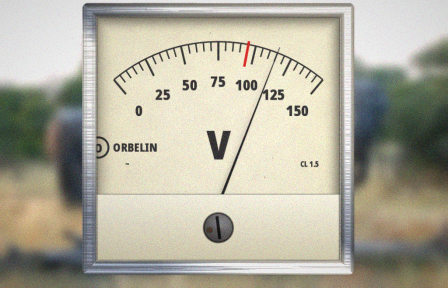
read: **115** V
